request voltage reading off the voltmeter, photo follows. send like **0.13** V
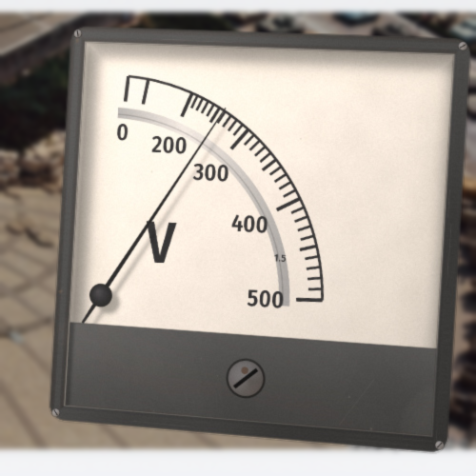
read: **260** V
